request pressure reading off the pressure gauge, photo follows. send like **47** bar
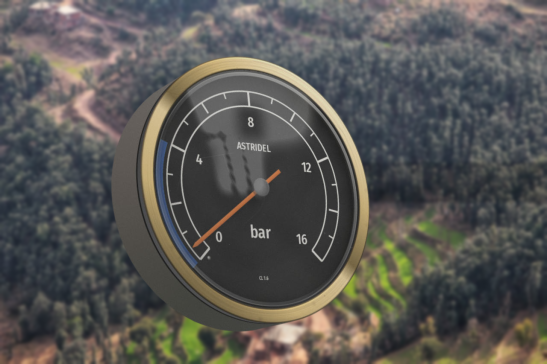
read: **0.5** bar
